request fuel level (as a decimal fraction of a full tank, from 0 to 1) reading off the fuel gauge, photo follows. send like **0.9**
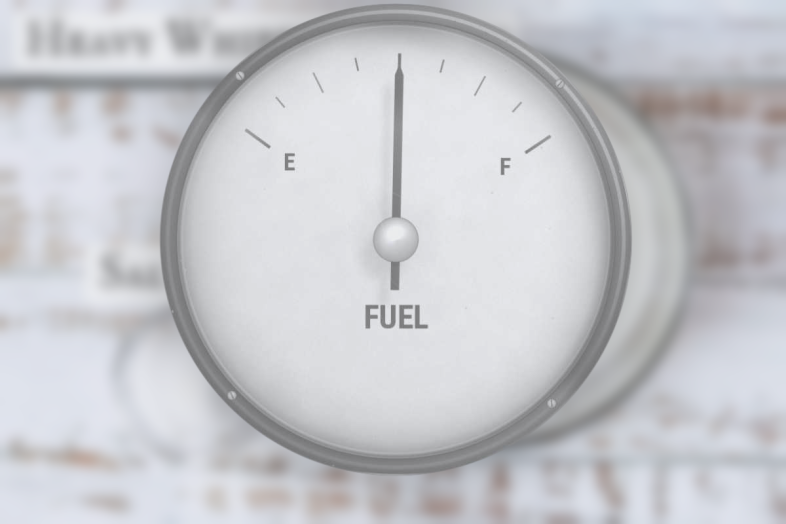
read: **0.5**
